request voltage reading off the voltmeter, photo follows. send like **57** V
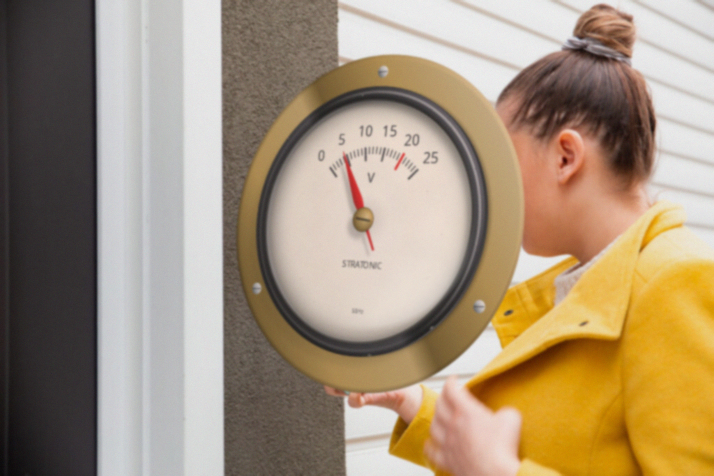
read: **5** V
